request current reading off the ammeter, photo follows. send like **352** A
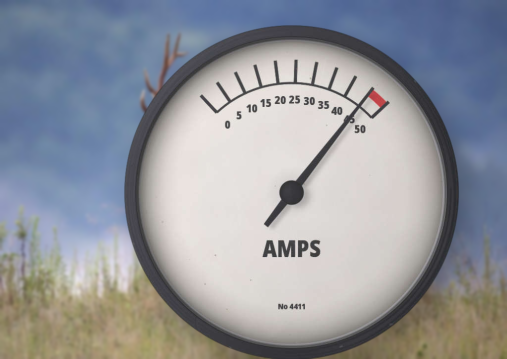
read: **45** A
